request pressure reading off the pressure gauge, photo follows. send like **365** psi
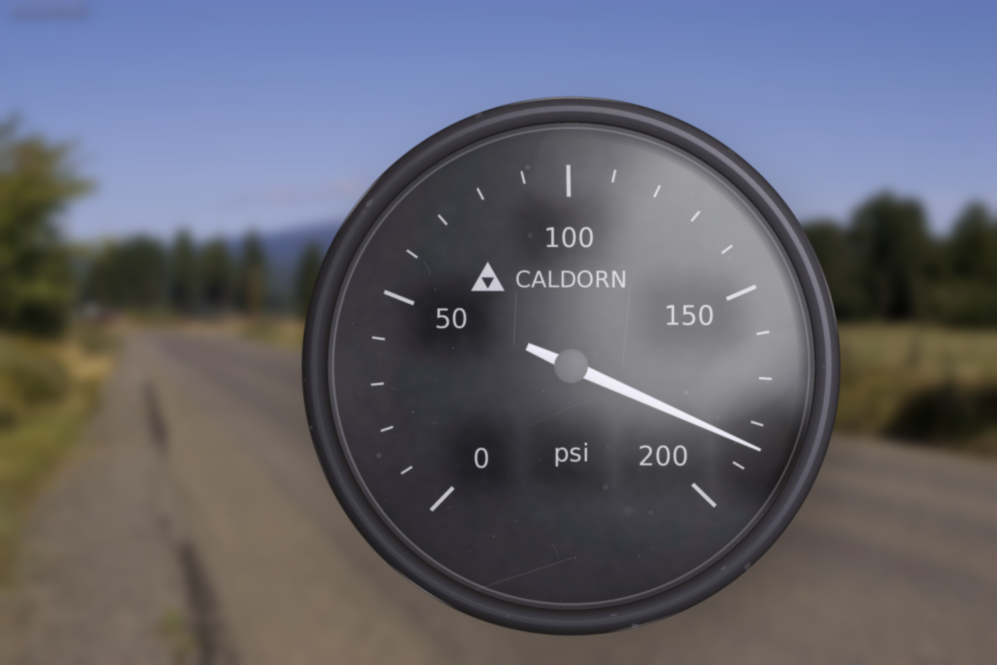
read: **185** psi
